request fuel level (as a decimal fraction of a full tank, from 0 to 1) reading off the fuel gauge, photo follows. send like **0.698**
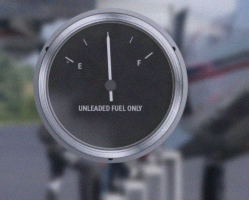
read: **0.5**
